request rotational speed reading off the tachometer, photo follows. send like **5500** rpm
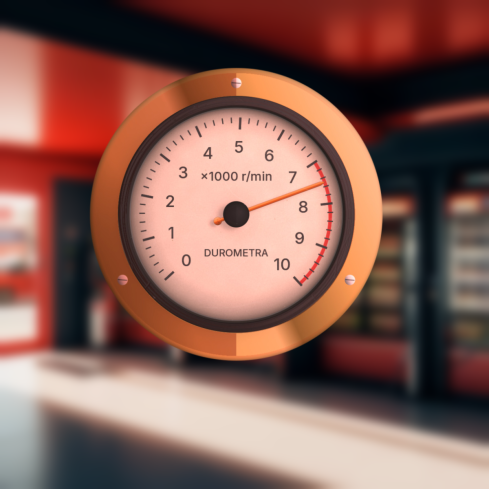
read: **7500** rpm
